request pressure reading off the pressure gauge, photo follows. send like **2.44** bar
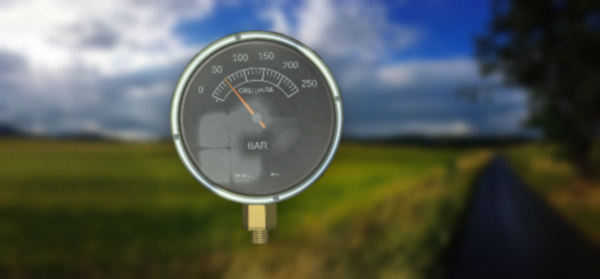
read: **50** bar
